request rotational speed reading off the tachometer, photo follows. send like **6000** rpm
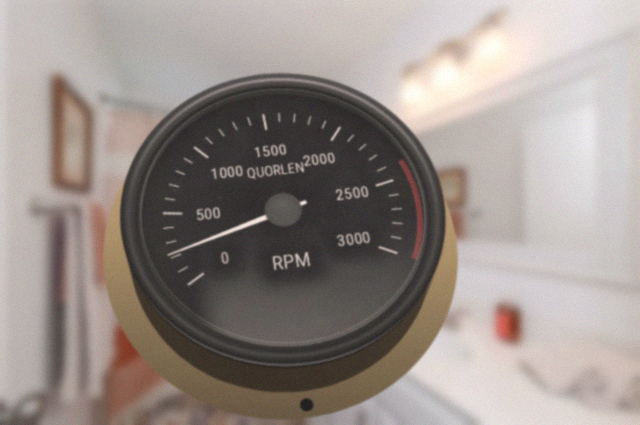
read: **200** rpm
